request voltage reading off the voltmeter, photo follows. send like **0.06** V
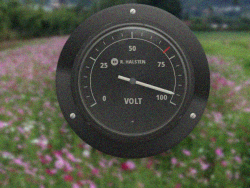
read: **95** V
